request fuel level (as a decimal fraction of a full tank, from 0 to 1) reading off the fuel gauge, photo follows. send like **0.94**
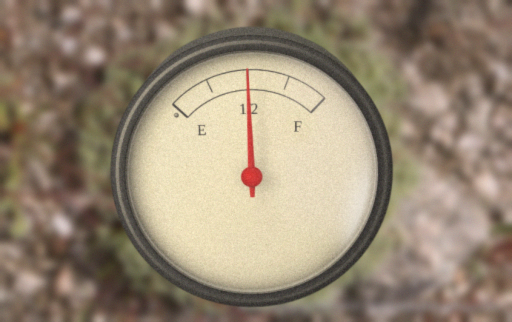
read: **0.5**
